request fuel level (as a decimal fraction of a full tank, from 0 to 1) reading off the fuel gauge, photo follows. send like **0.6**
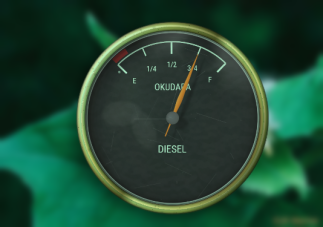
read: **0.75**
